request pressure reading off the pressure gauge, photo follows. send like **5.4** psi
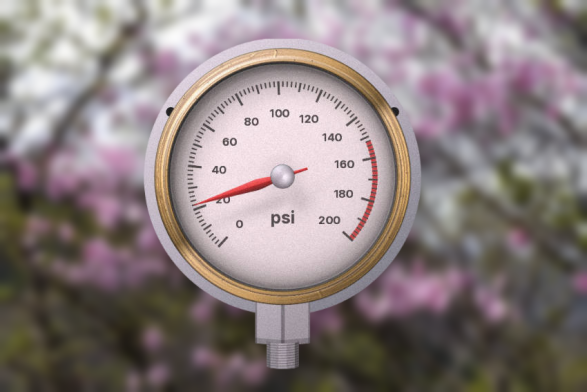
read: **22** psi
